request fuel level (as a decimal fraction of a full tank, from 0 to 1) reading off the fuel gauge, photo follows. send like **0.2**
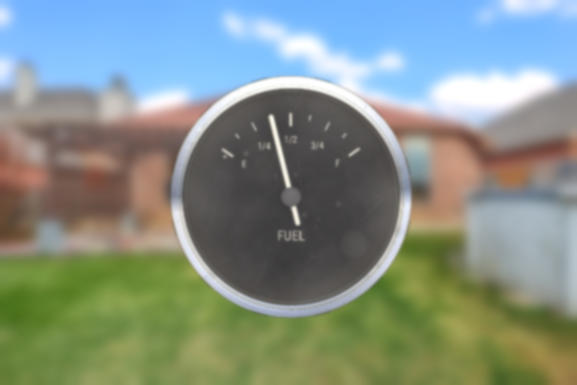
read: **0.375**
